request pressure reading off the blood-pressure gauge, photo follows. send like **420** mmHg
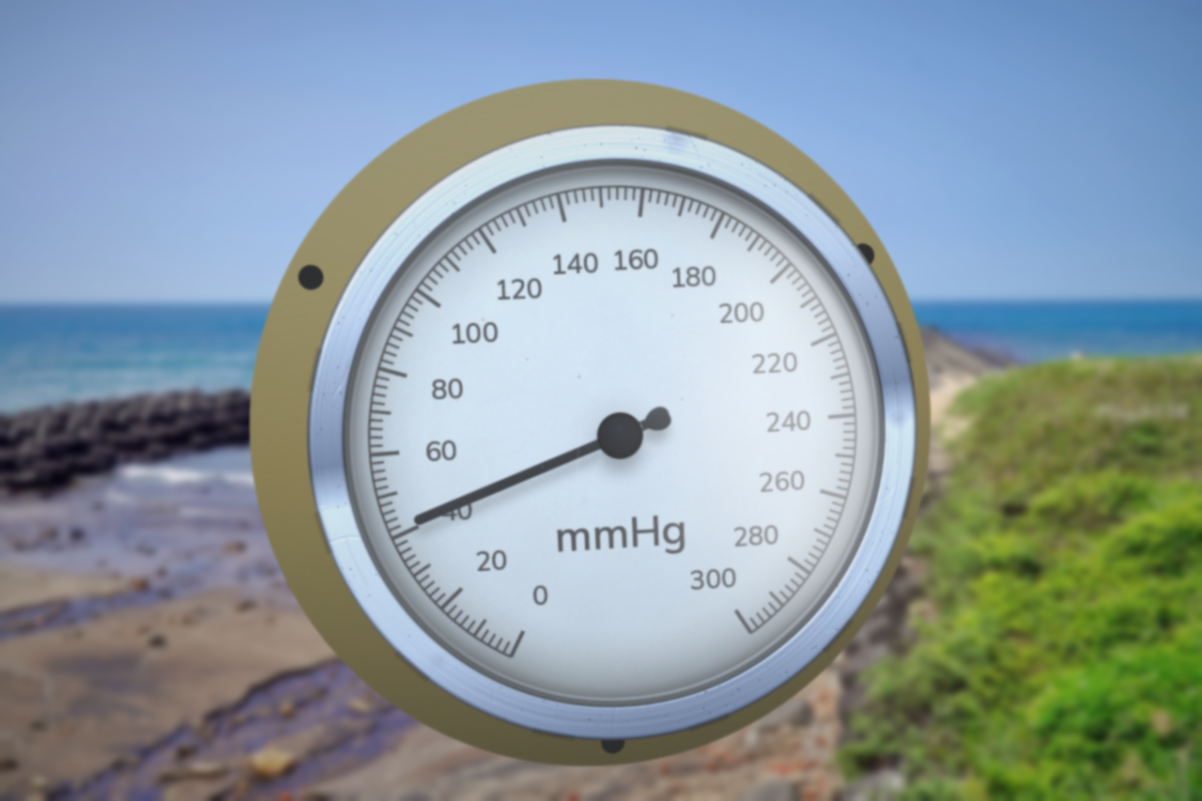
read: **42** mmHg
